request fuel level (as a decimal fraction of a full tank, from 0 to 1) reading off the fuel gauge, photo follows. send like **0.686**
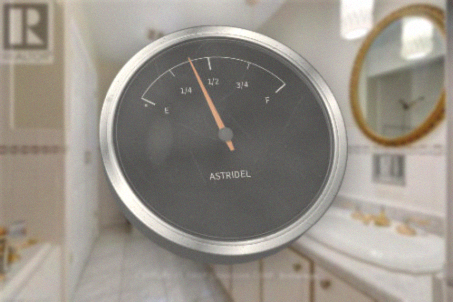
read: **0.375**
